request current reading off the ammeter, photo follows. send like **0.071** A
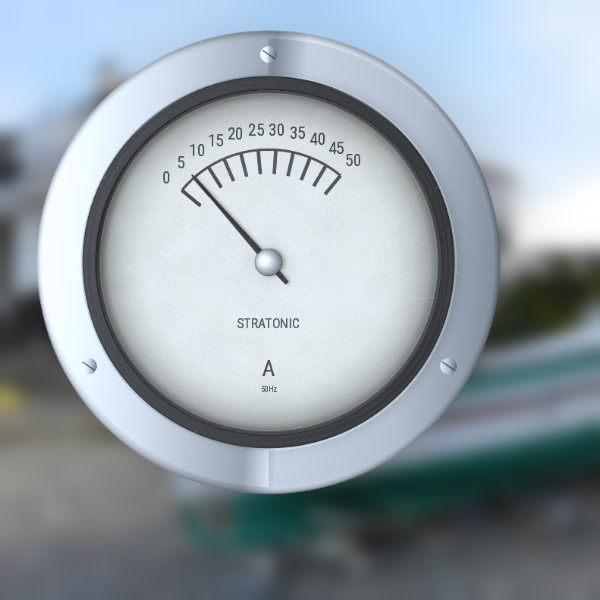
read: **5** A
